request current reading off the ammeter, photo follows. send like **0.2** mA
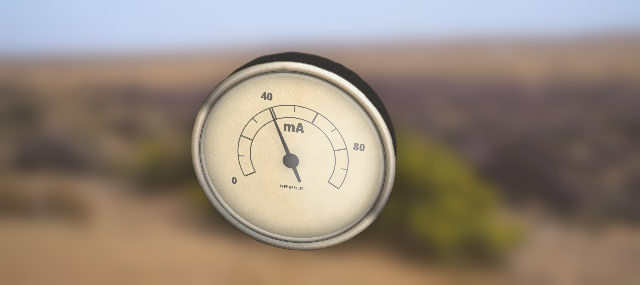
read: **40** mA
